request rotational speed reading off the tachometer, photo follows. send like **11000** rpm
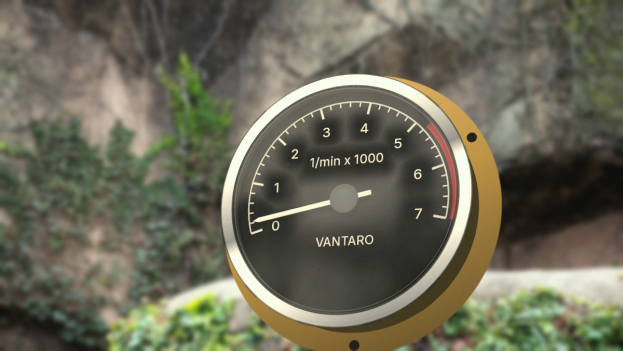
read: **200** rpm
